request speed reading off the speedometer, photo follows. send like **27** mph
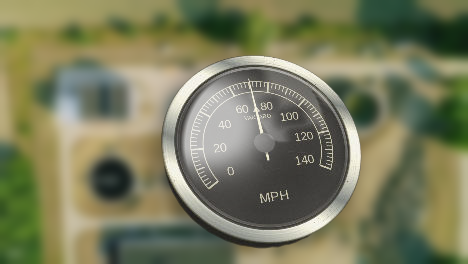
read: **70** mph
